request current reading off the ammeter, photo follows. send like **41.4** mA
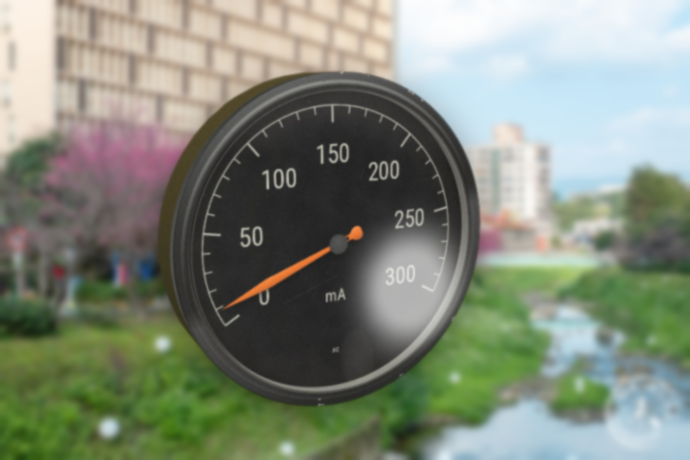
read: **10** mA
